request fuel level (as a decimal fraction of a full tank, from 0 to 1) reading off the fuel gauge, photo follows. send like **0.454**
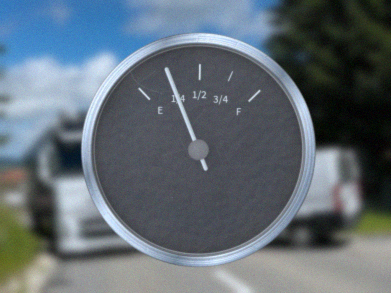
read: **0.25**
